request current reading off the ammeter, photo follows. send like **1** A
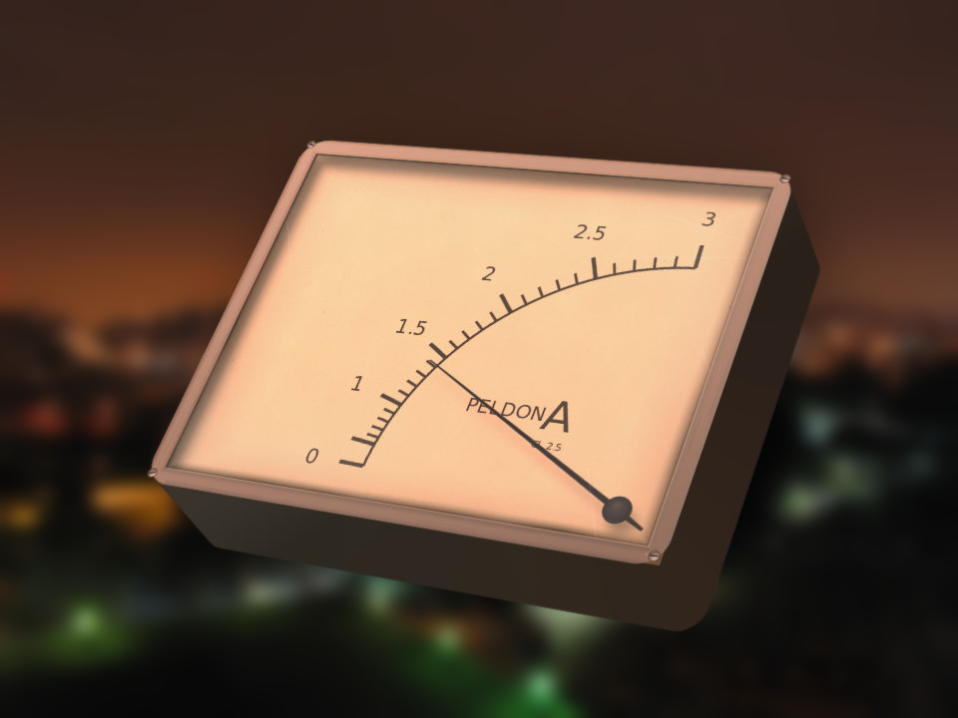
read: **1.4** A
